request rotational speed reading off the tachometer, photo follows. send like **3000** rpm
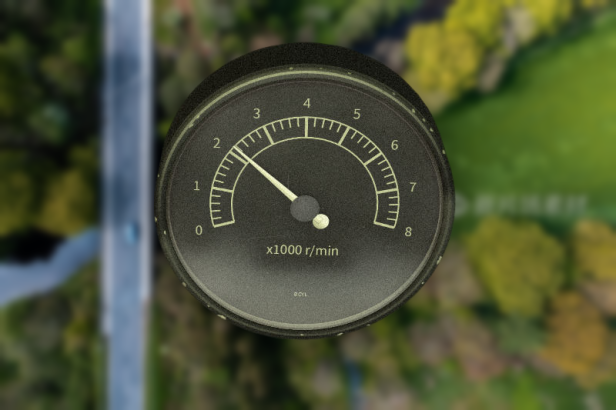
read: **2200** rpm
